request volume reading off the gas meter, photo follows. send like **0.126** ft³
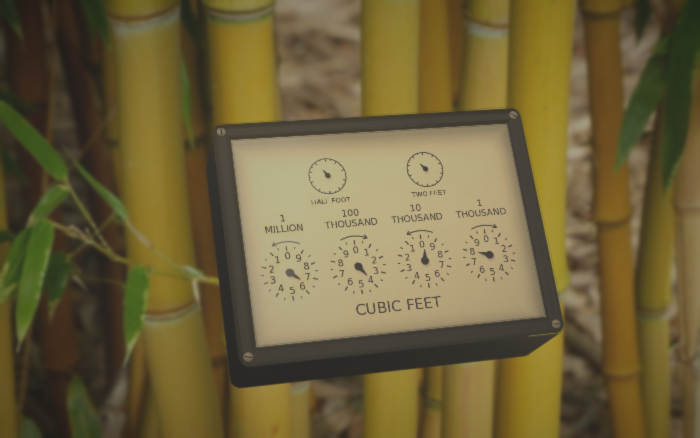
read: **639800** ft³
